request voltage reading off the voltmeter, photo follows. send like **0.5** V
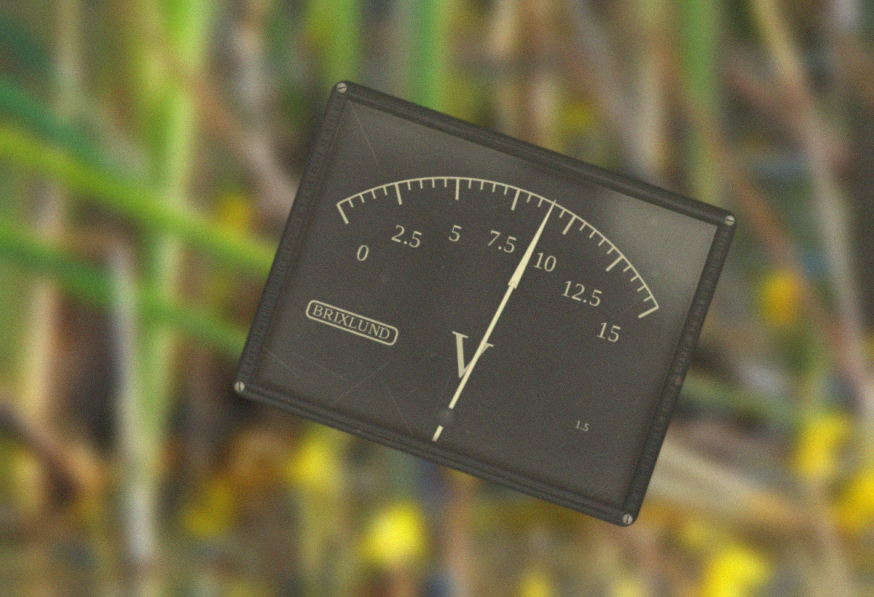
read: **9** V
